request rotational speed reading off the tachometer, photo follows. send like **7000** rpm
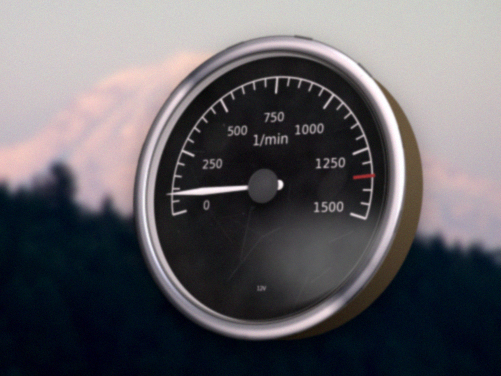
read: **75** rpm
